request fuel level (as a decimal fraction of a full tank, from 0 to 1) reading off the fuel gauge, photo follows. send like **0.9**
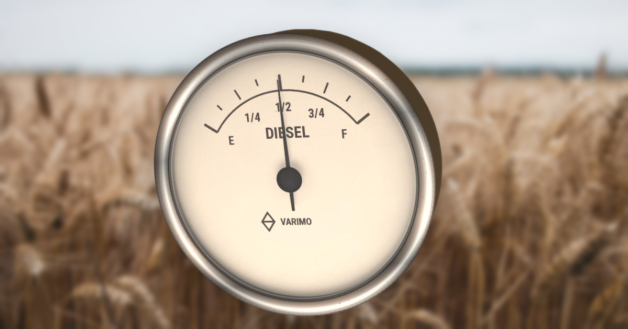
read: **0.5**
